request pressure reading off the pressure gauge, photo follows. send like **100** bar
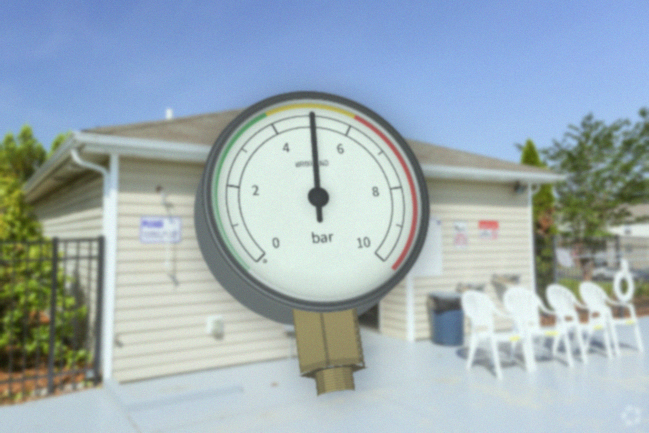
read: **5** bar
